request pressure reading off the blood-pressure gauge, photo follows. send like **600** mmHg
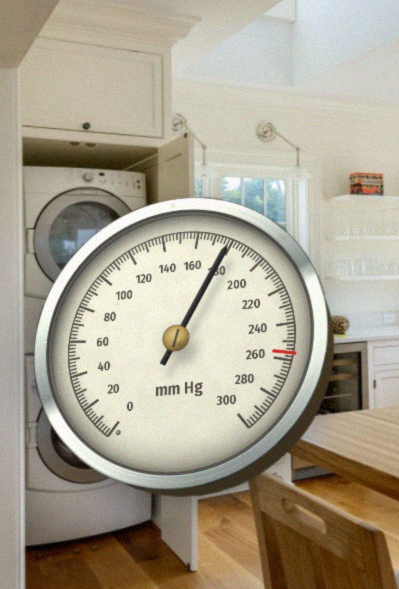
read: **180** mmHg
